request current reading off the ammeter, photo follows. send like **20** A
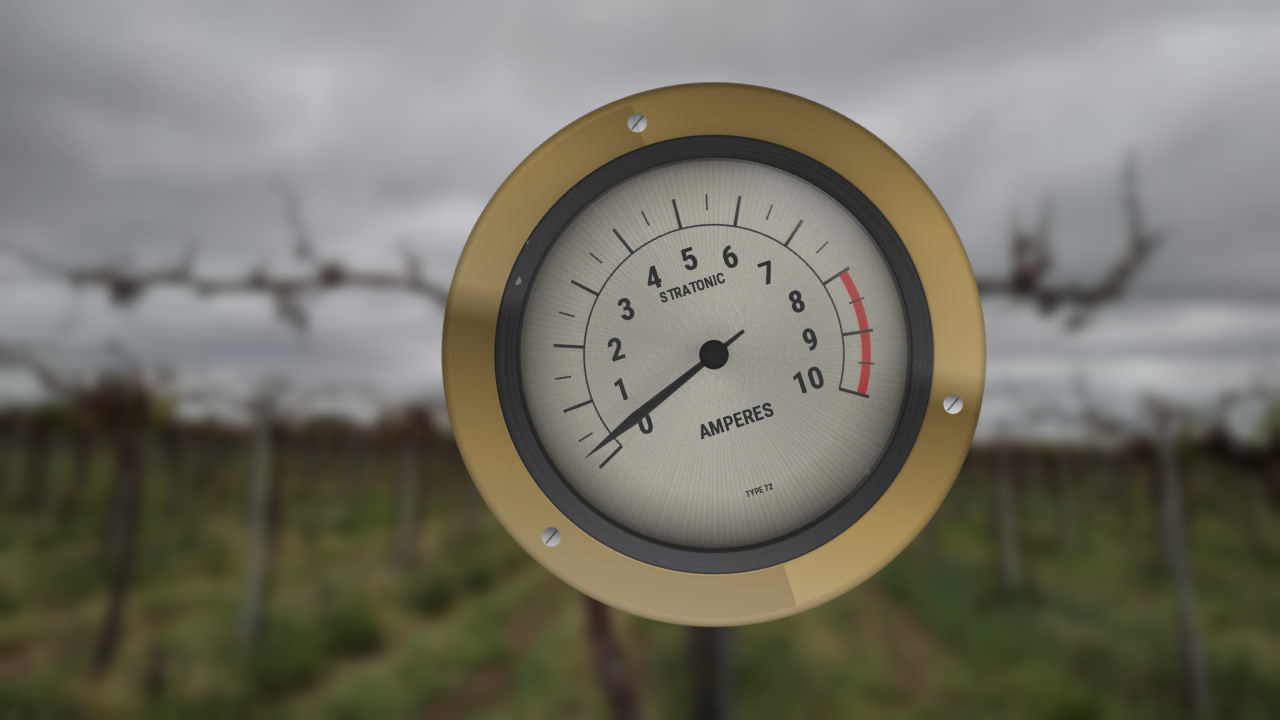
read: **0.25** A
